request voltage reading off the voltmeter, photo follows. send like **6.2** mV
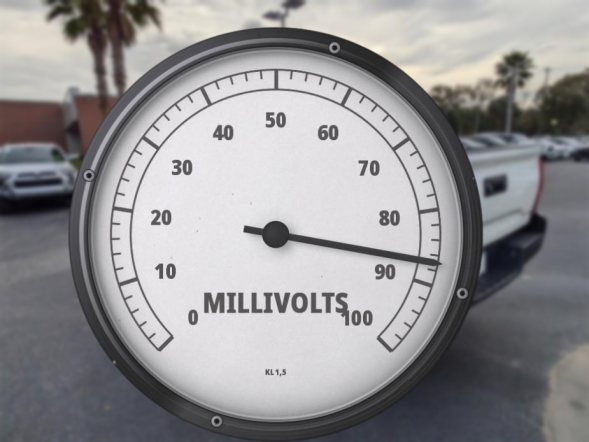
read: **87** mV
